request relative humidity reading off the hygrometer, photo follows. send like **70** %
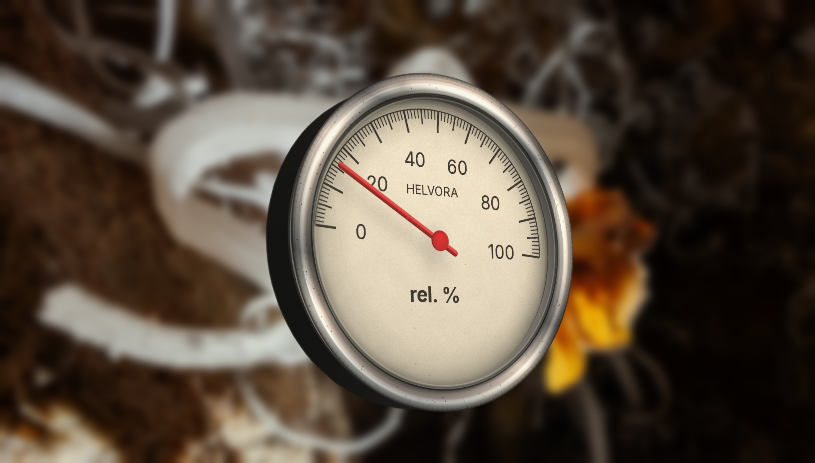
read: **15** %
